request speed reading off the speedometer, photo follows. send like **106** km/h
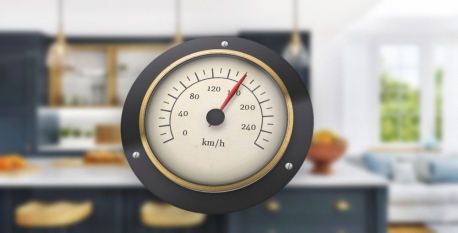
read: **160** km/h
